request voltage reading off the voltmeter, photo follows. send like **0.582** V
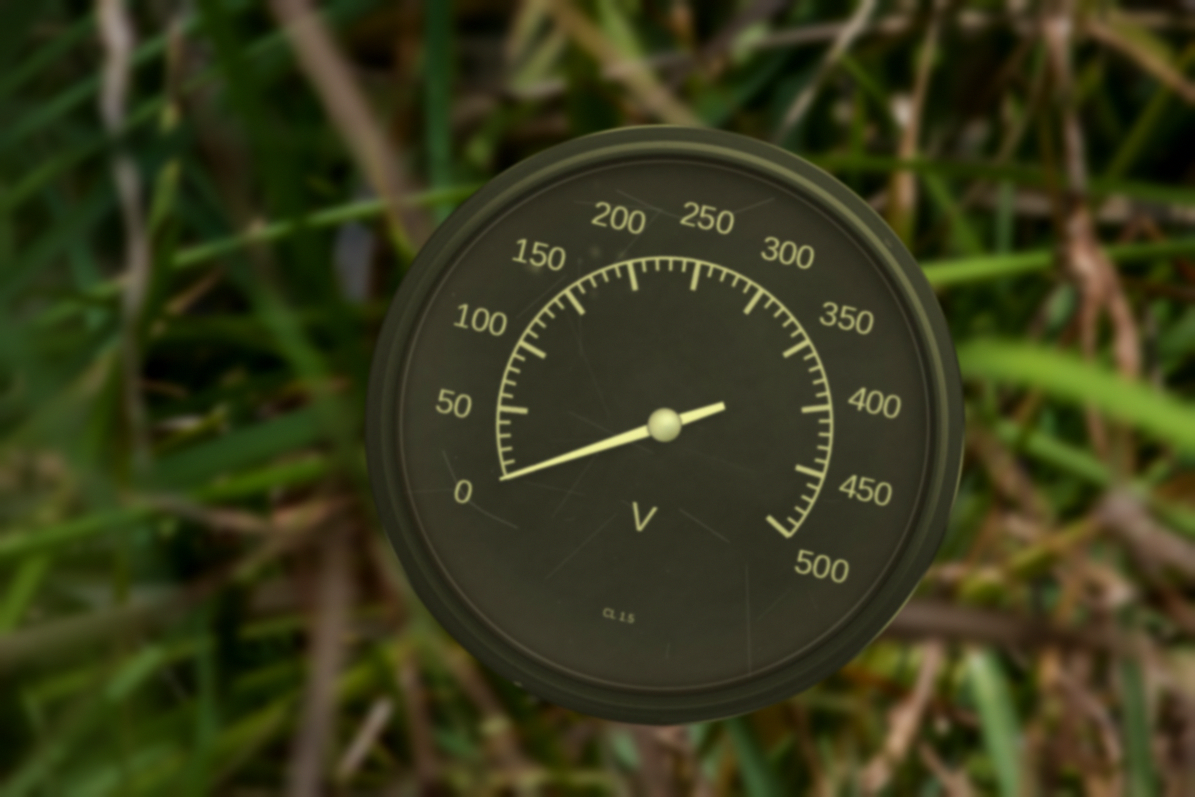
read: **0** V
